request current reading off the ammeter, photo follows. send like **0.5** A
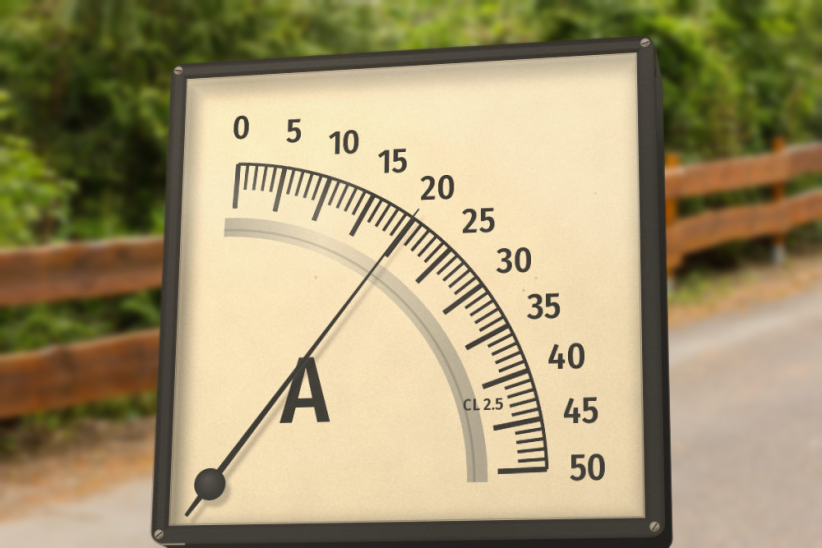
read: **20** A
